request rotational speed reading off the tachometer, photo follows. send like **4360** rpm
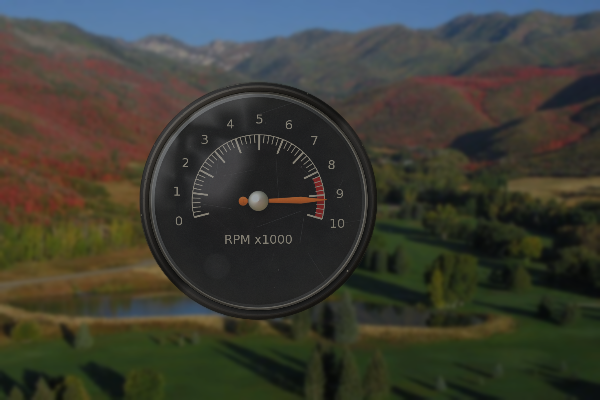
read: **9200** rpm
